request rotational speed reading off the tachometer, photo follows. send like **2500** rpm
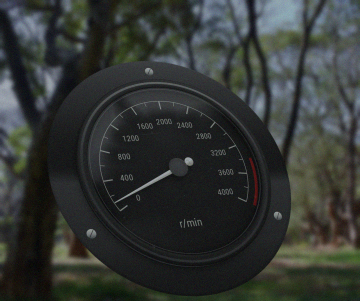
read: **100** rpm
